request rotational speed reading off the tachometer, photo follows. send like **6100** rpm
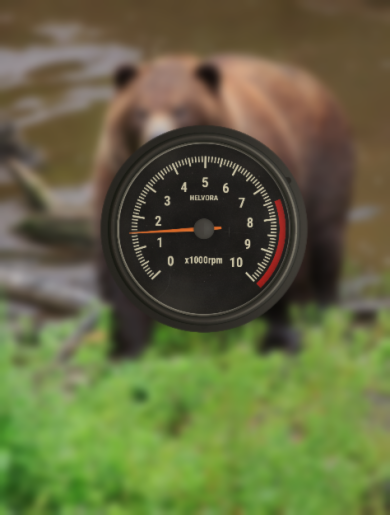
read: **1500** rpm
